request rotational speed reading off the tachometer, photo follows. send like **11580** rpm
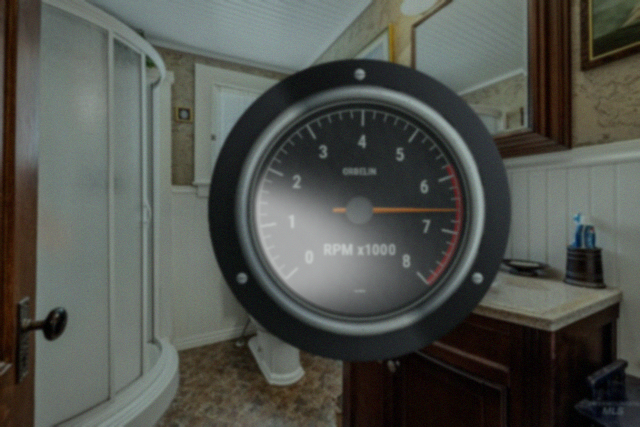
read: **6600** rpm
